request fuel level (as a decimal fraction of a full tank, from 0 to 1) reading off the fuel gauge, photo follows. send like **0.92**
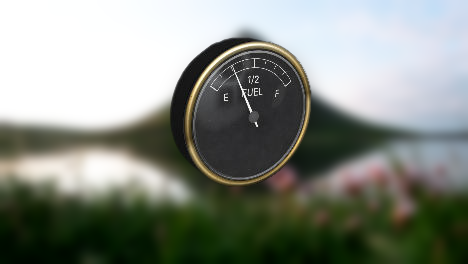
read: **0.25**
